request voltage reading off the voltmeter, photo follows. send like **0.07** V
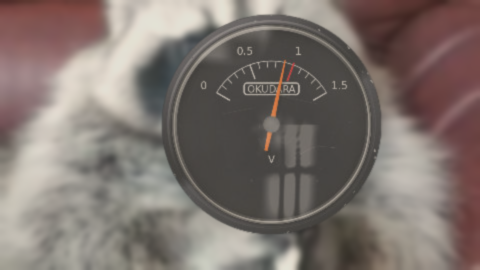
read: **0.9** V
